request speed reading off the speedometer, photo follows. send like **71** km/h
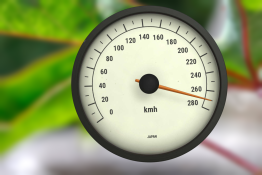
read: **270** km/h
